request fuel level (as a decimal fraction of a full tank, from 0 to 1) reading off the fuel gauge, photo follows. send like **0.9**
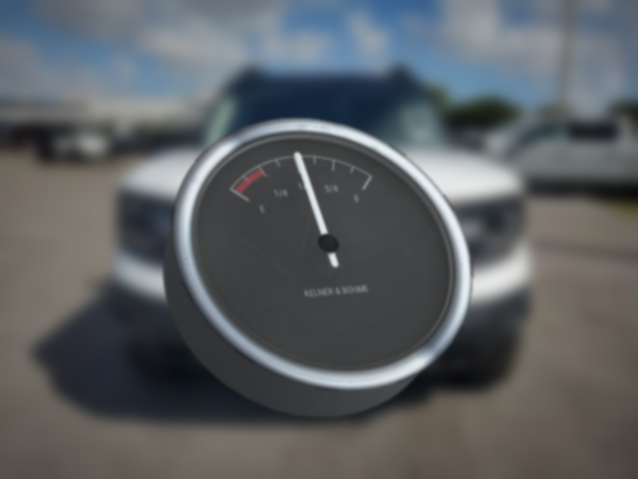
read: **0.5**
